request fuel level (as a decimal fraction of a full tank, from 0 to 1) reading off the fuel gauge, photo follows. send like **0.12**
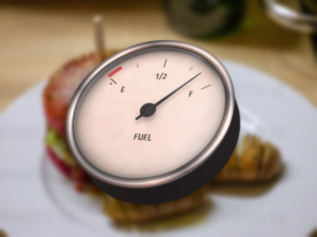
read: **0.875**
